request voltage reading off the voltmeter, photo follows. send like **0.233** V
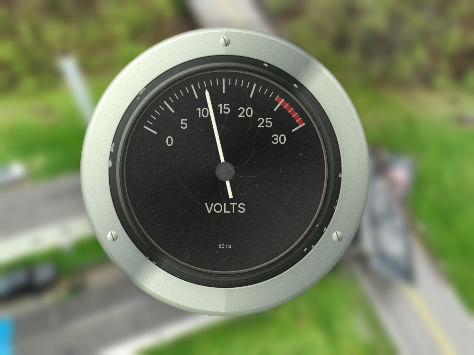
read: **12** V
